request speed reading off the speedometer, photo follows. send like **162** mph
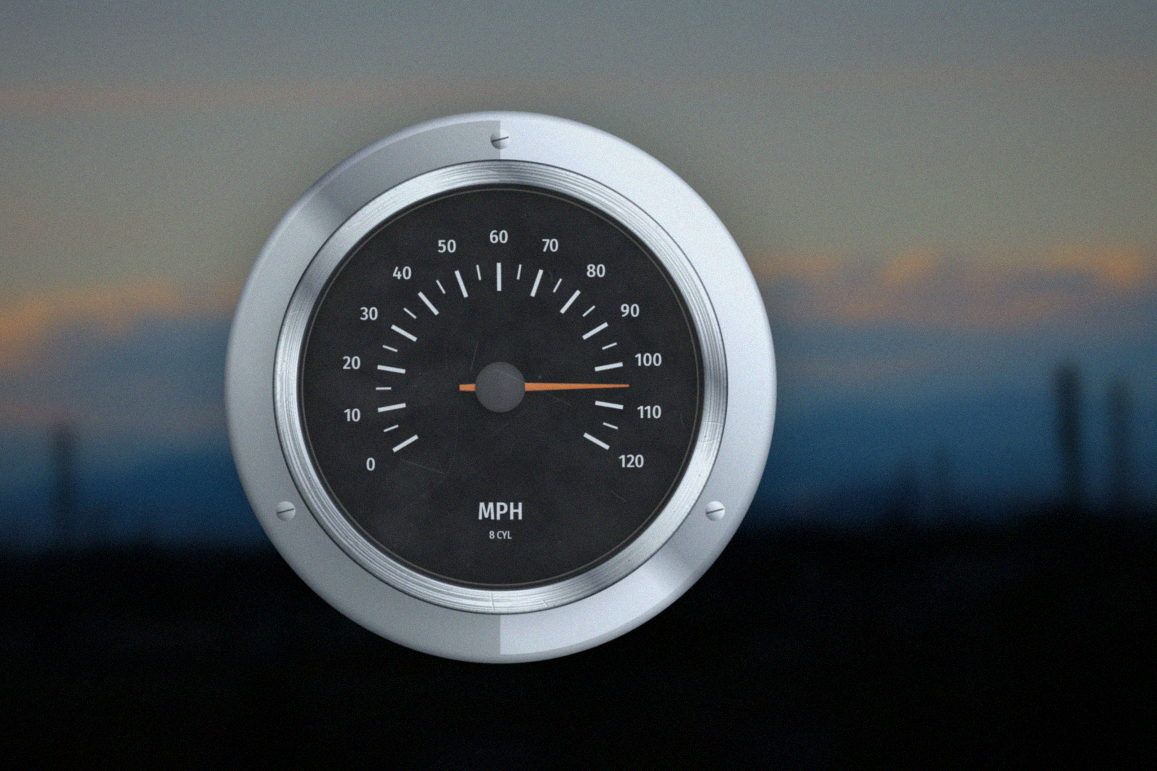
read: **105** mph
